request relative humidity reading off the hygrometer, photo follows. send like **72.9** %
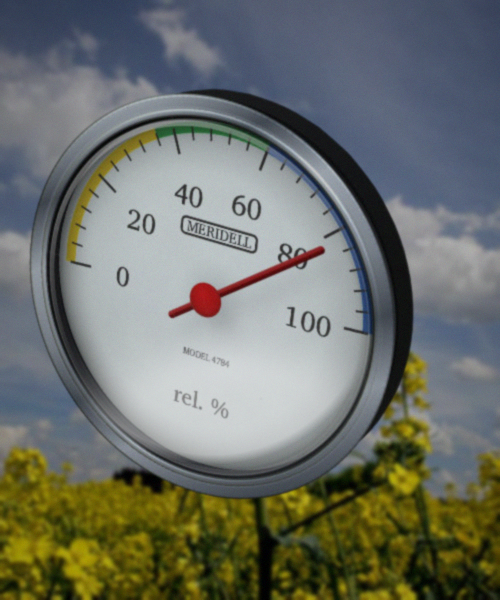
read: **82** %
